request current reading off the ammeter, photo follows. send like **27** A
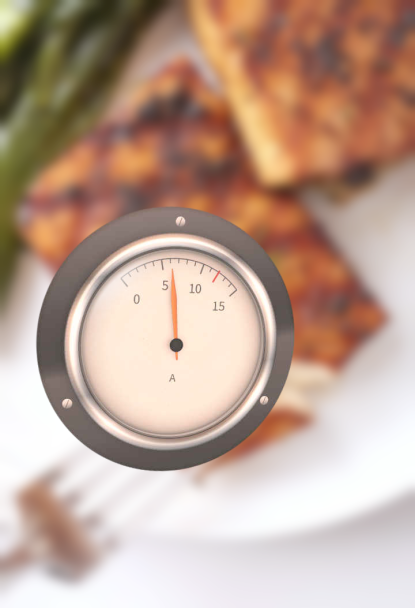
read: **6** A
